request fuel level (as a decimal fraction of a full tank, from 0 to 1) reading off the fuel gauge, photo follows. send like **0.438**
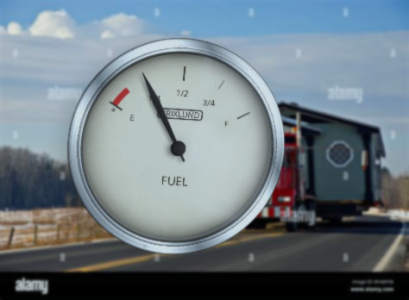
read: **0.25**
